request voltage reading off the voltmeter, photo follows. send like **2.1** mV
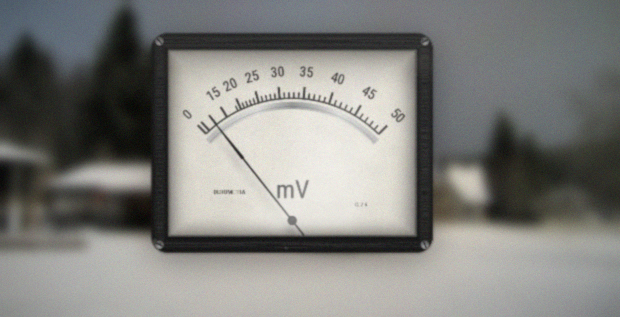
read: **10** mV
